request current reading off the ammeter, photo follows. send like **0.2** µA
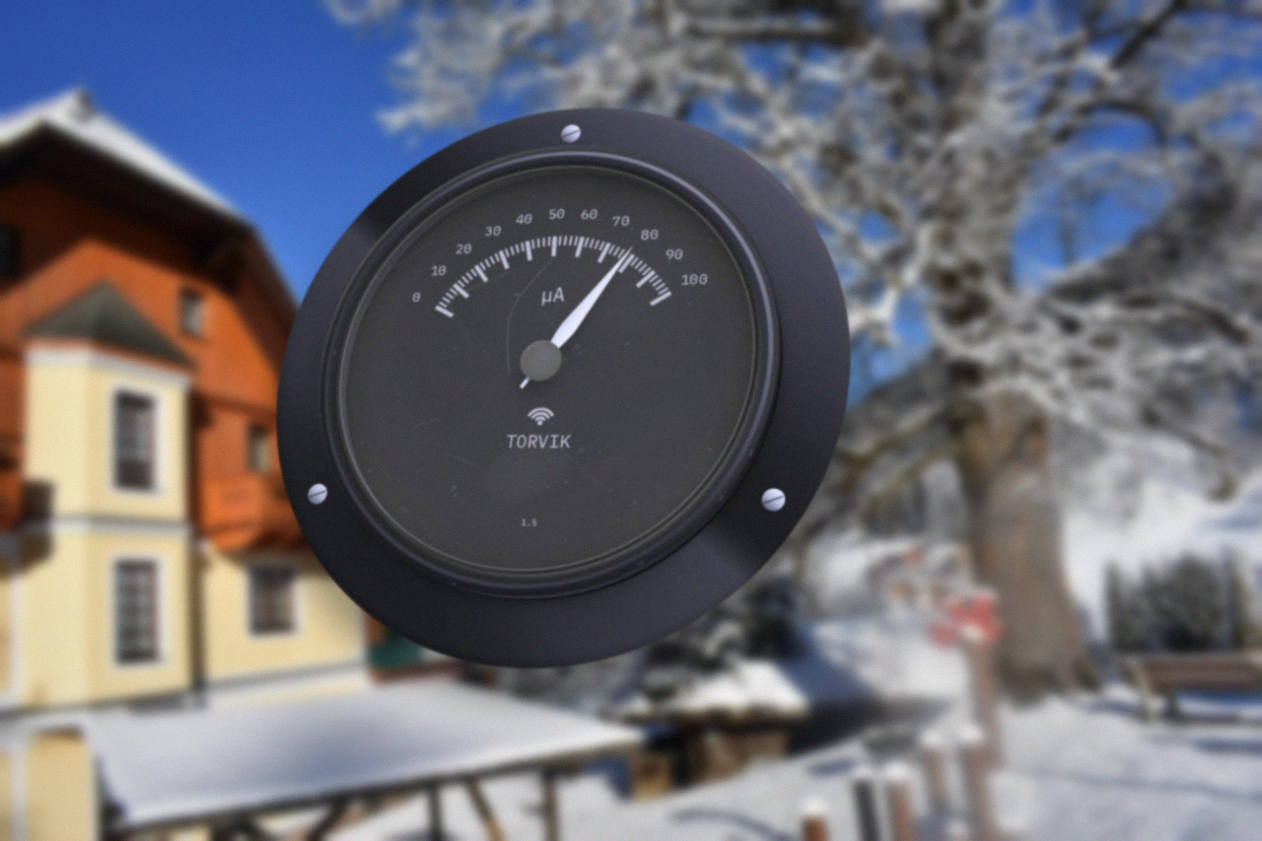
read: **80** µA
